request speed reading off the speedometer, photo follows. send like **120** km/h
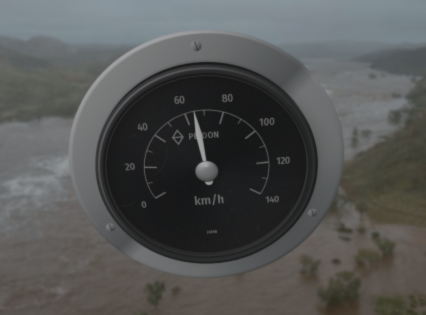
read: **65** km/h
